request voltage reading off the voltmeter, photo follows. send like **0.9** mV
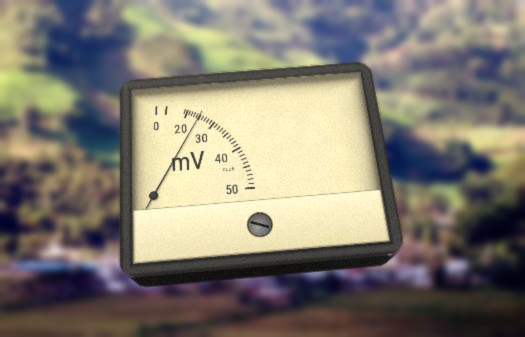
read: **25** mV
